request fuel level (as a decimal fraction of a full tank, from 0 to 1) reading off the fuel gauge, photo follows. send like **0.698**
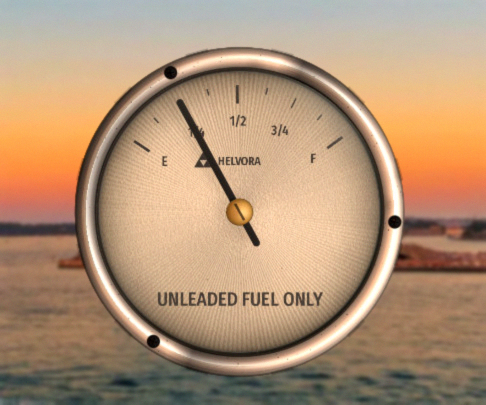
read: **0.25**
